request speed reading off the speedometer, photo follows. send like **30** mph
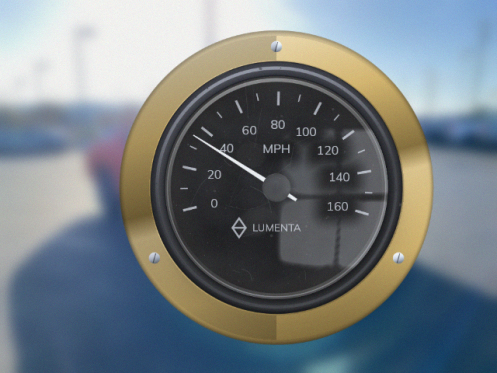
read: **35** mph
